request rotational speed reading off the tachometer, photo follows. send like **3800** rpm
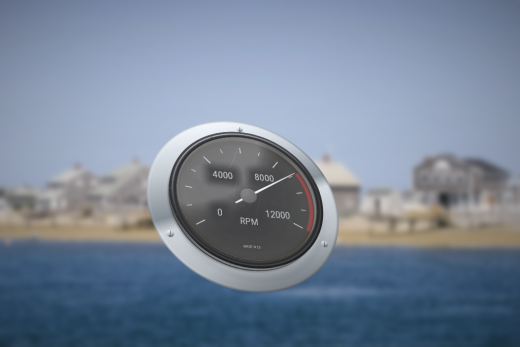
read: **9000** rpm
